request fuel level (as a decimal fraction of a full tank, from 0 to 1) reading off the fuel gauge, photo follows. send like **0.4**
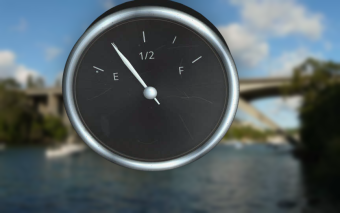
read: **0.25**
